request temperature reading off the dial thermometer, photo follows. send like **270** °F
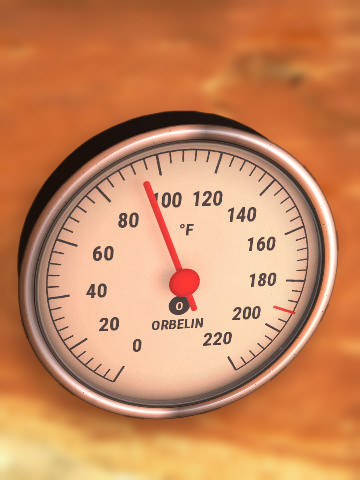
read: **94** °F
